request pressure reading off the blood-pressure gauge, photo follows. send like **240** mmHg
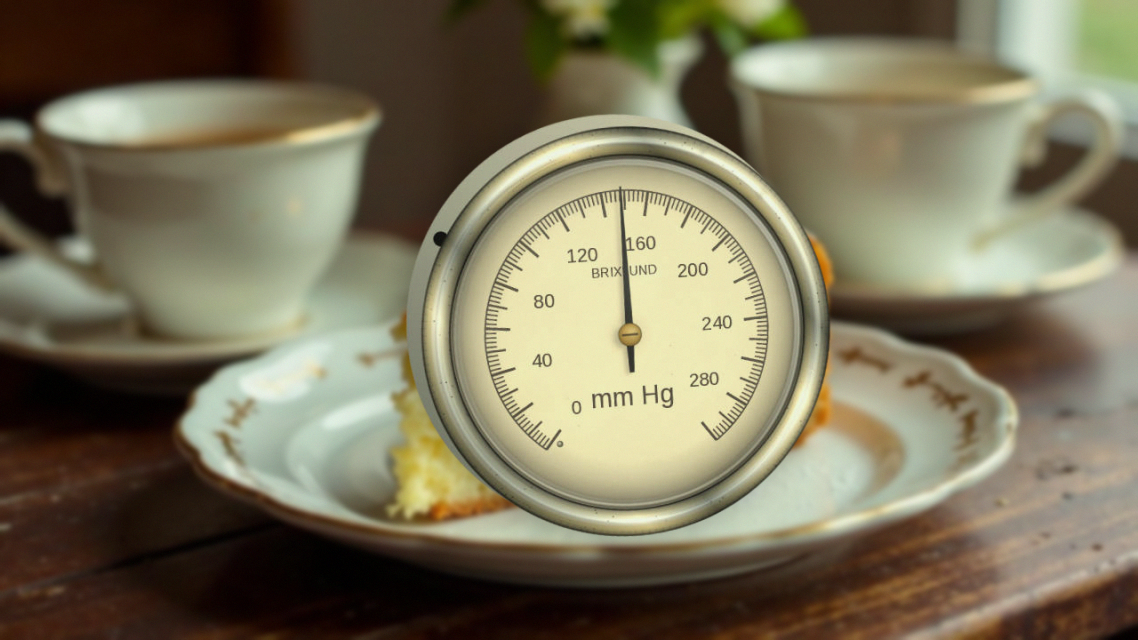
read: **148** mmHg
